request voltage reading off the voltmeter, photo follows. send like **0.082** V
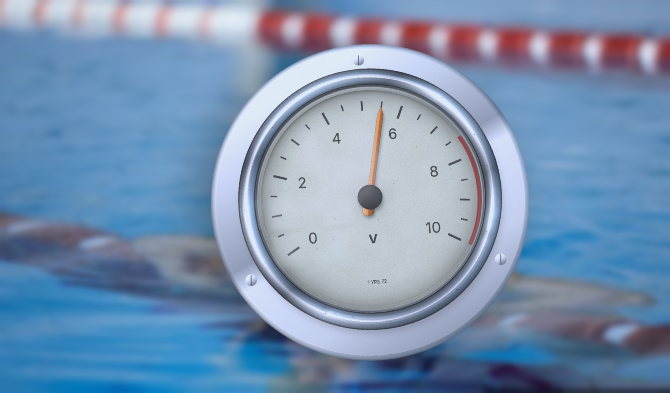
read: **5.5** V
